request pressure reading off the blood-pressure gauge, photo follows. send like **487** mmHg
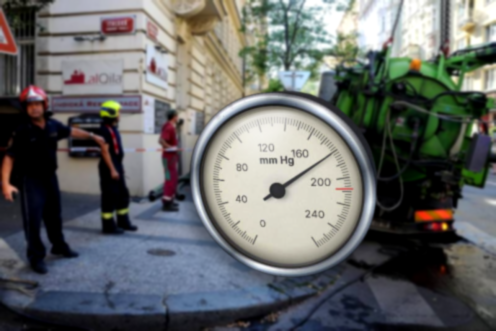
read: **180** mmHg
